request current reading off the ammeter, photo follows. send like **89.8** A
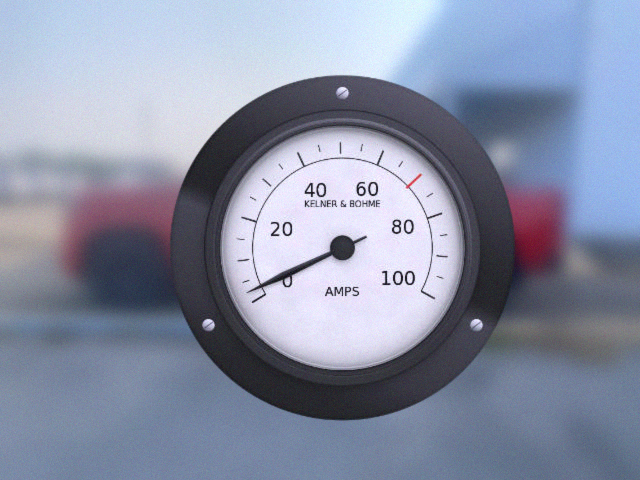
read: **2.5** A
